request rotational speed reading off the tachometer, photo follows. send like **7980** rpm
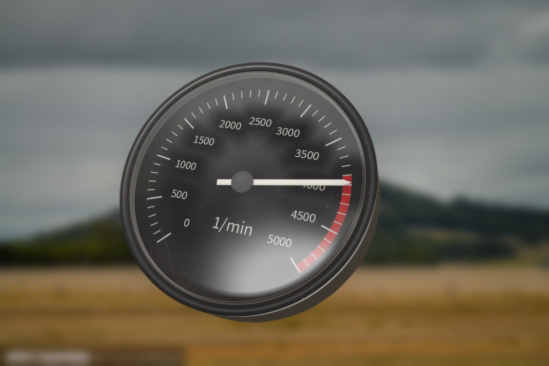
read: **4000** rpm
